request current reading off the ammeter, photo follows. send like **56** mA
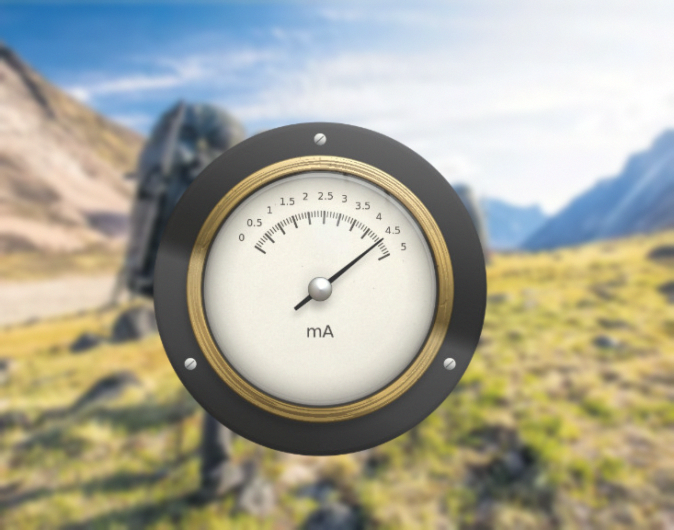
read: **4.5** mA
